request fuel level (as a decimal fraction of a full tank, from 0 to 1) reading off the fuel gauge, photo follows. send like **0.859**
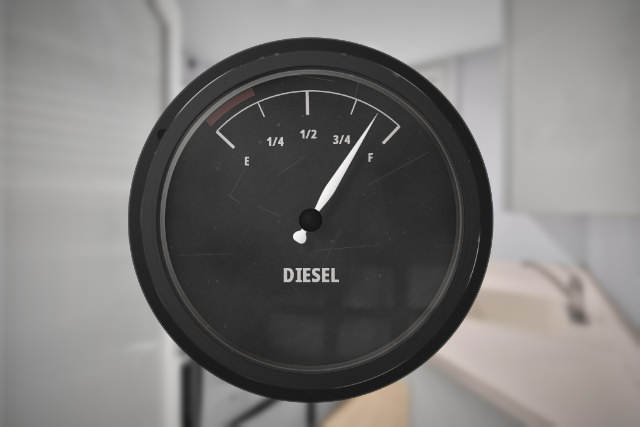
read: **0.875**
